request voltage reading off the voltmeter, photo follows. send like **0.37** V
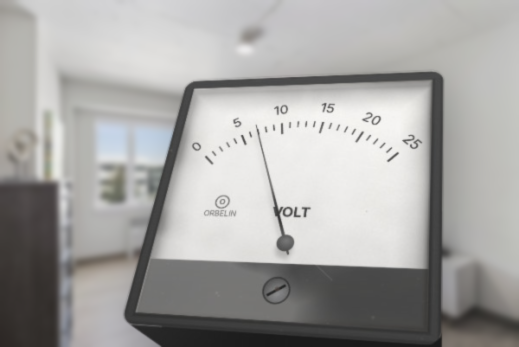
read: **7** V
